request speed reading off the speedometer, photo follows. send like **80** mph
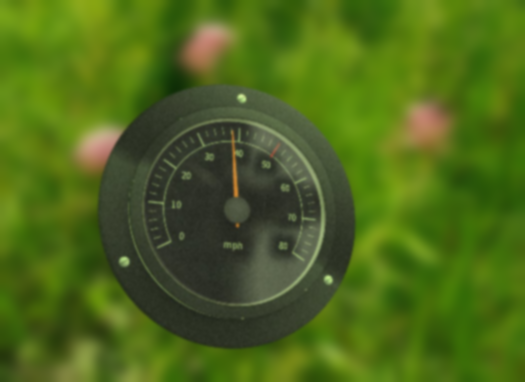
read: **38** mph
